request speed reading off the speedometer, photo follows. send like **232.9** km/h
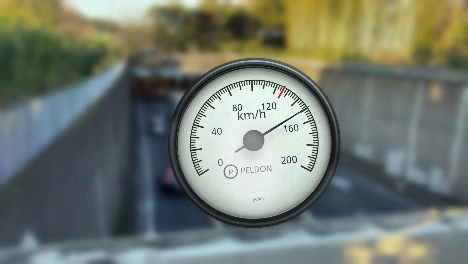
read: **150** km/h
